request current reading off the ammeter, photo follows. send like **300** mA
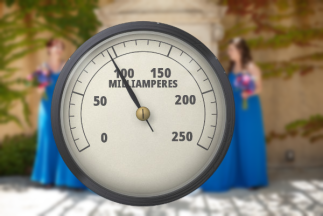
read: **95** mA
